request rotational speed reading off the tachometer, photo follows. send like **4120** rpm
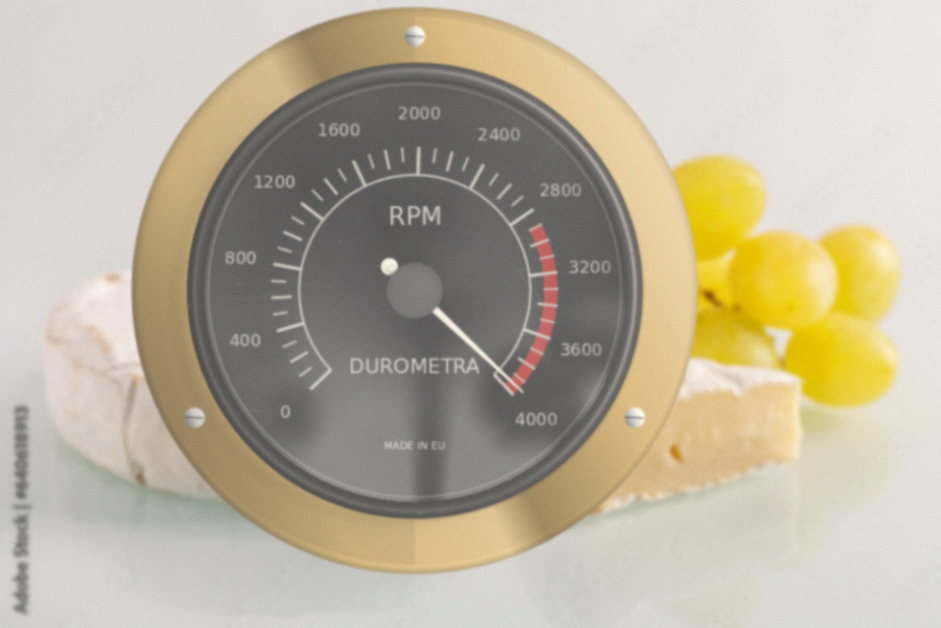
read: **3950** rpm
